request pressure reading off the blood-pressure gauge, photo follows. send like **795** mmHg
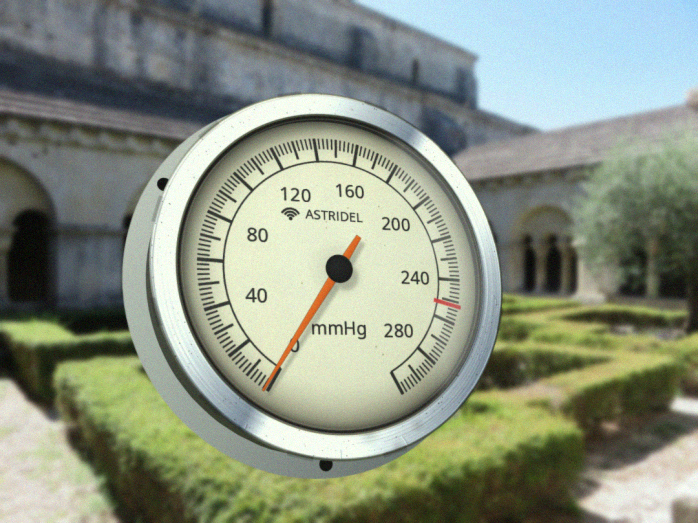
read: **2** mmHg
